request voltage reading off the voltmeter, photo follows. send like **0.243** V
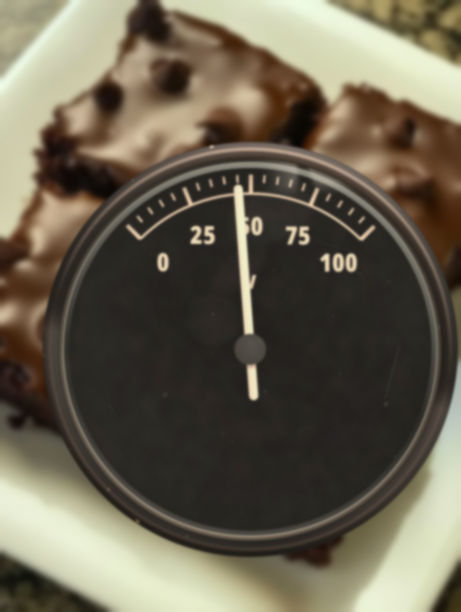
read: **45** V
